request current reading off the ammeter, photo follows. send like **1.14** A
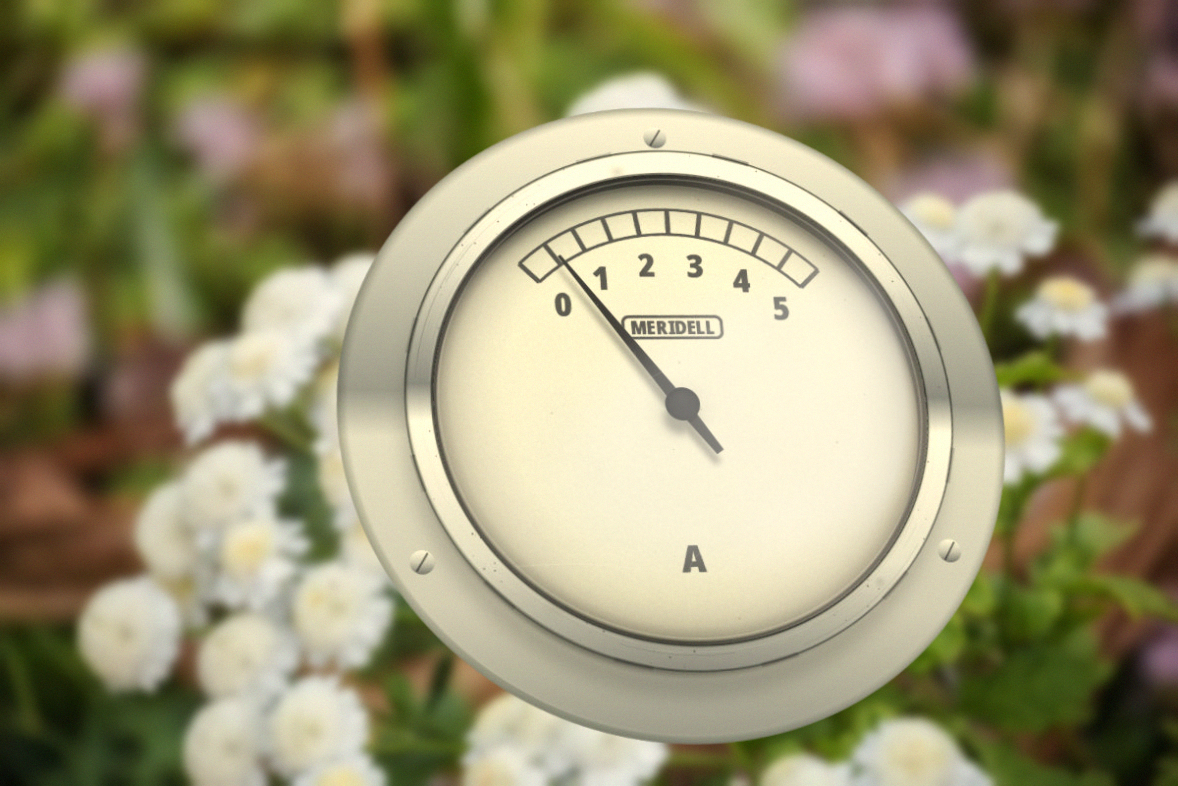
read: **0.5** A
